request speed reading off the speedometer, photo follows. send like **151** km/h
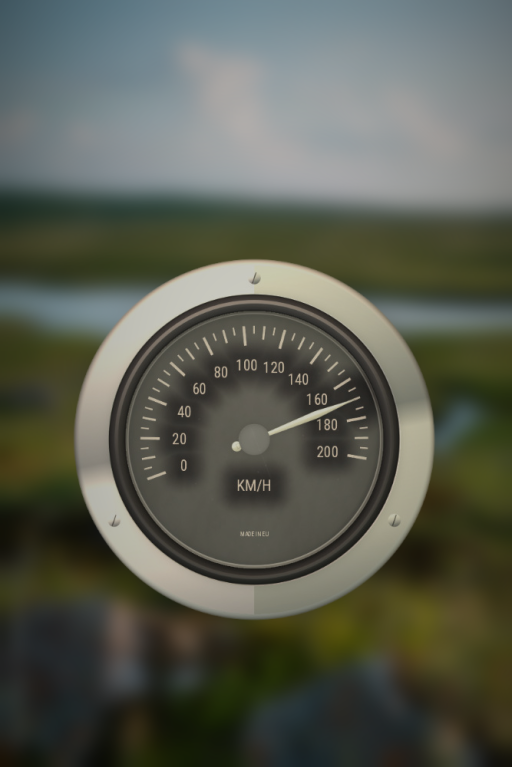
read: **170** km/h
